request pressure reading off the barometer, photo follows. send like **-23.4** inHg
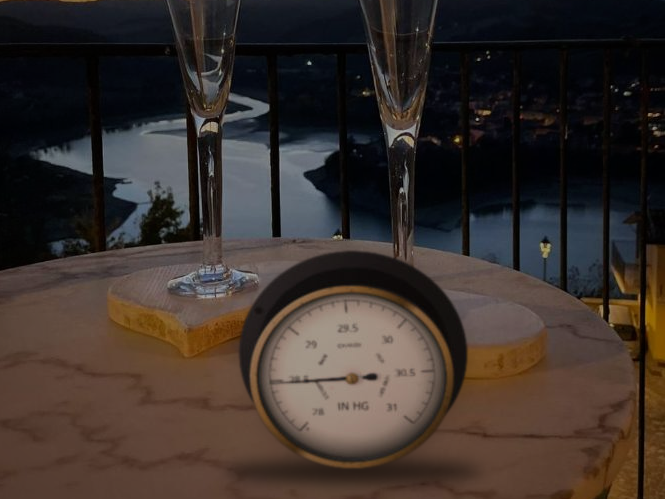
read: **28.5** inHg
